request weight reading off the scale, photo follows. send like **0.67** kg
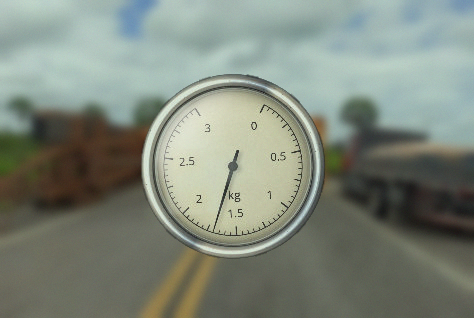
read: **1.7** kg
